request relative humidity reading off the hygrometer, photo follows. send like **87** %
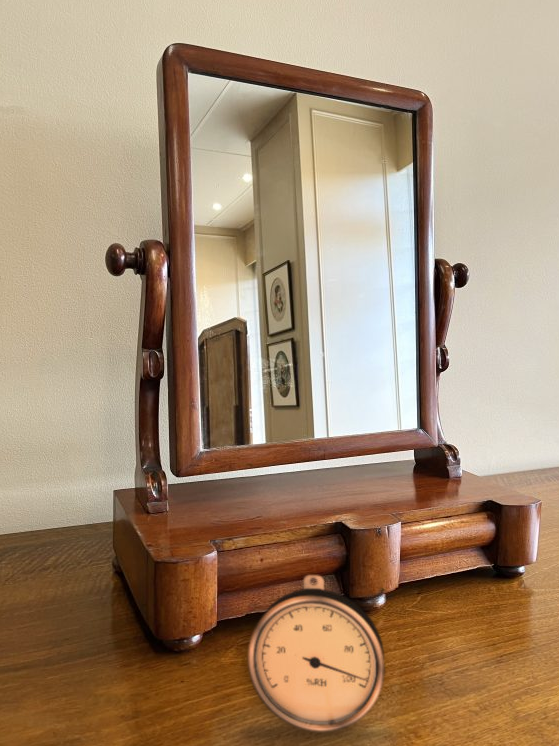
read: **96** %
